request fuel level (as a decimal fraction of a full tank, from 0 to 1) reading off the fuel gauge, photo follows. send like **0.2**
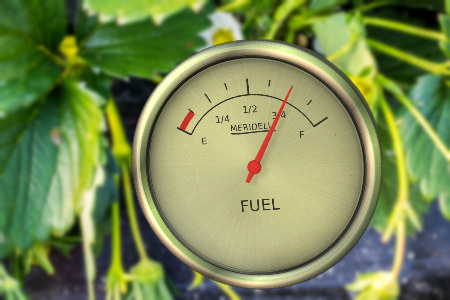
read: **0.75**
